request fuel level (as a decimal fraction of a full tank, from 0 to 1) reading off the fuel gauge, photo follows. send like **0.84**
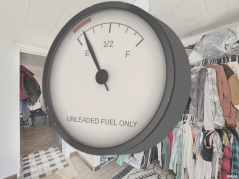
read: **0.125**
